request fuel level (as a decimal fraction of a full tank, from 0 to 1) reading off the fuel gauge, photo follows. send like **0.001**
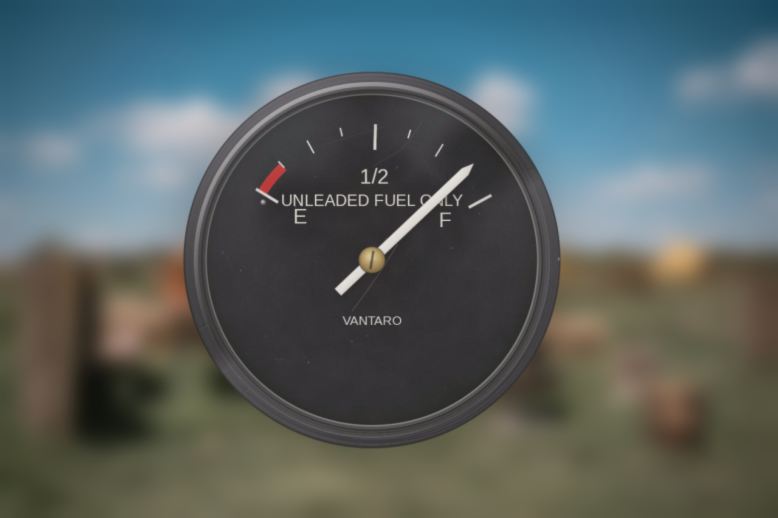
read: **0.875**
